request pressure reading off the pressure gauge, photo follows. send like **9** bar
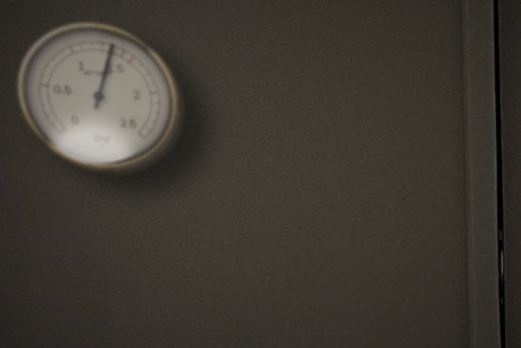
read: **1.4** bar
